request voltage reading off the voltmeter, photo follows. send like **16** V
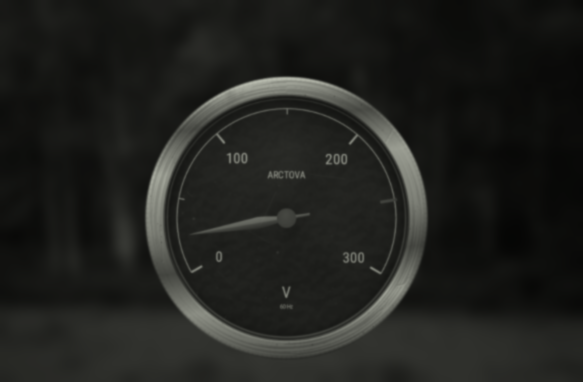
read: **25** V
